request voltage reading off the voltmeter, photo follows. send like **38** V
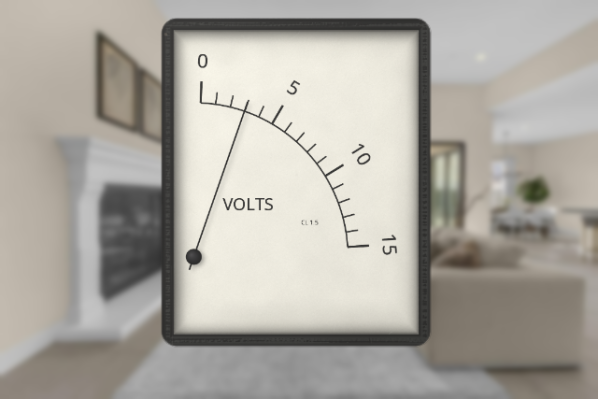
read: **3** V
